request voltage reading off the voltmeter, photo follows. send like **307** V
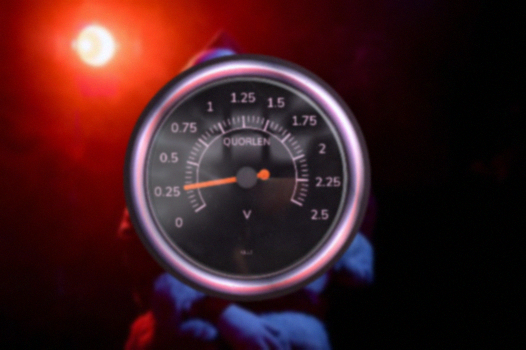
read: **0.25** V
